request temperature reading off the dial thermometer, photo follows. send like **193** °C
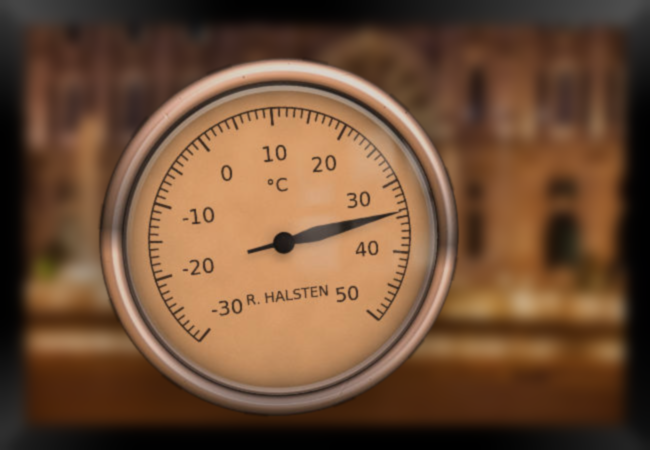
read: **34** °C
